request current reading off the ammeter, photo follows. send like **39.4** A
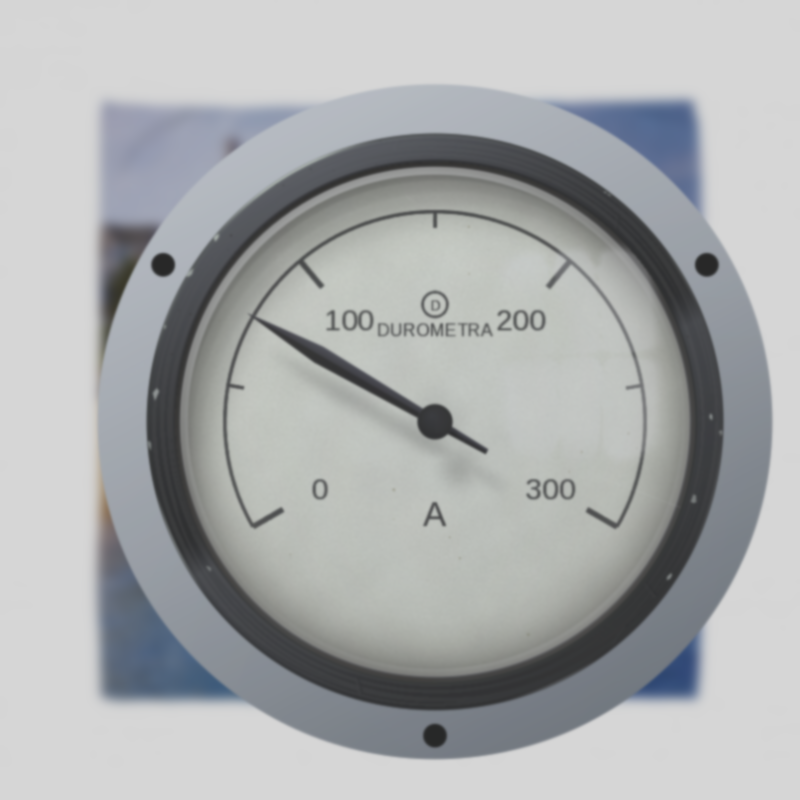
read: **75** A
